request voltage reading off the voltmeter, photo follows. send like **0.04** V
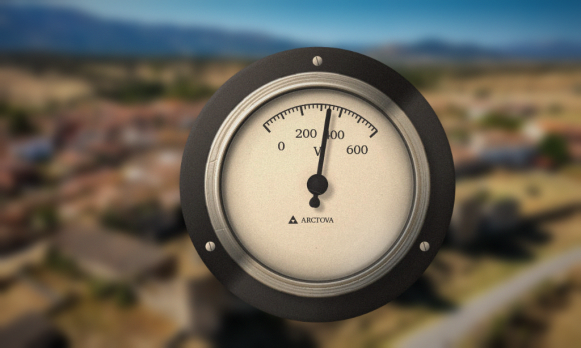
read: **340** V
